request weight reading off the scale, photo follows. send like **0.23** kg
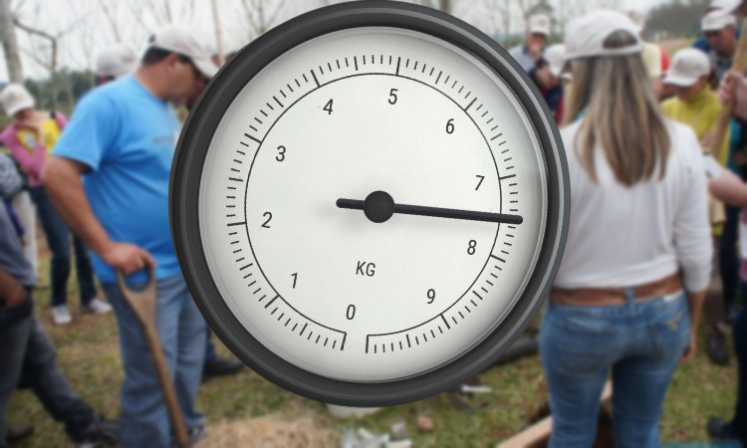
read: **7.5** kg
